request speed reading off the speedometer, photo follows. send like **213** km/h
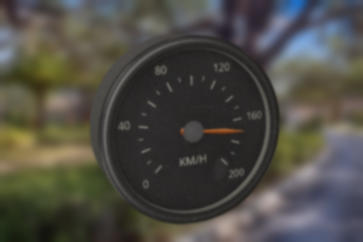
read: **170** km/h
